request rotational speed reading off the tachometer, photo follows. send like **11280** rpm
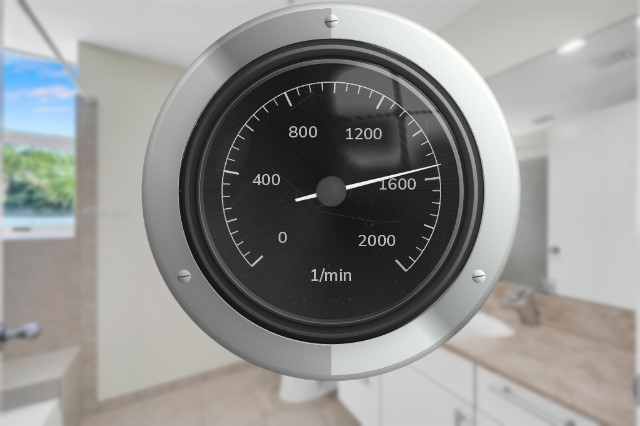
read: **1550** rpm
